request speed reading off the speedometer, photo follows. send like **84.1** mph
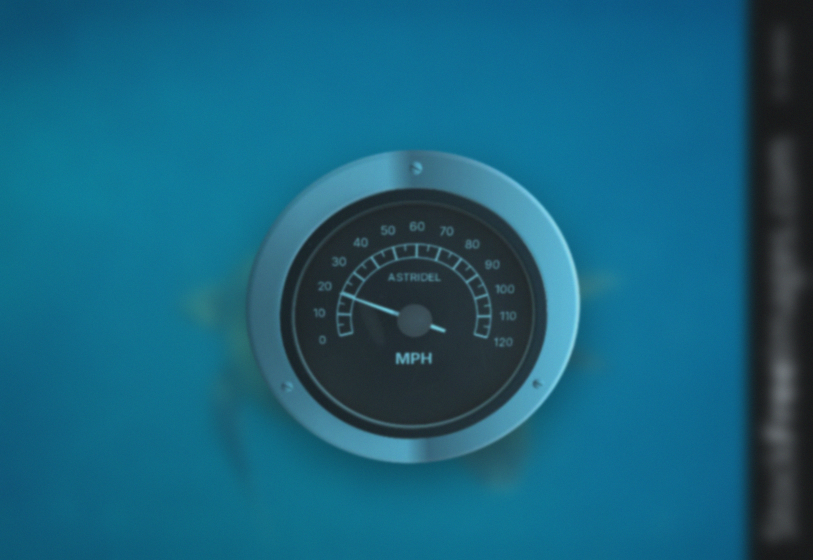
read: **20** mph
